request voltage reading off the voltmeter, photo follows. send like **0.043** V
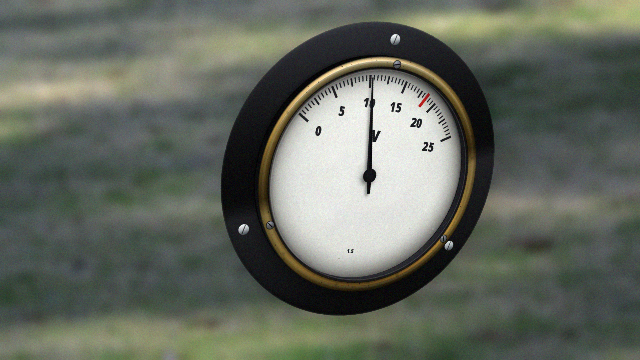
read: **10** V
